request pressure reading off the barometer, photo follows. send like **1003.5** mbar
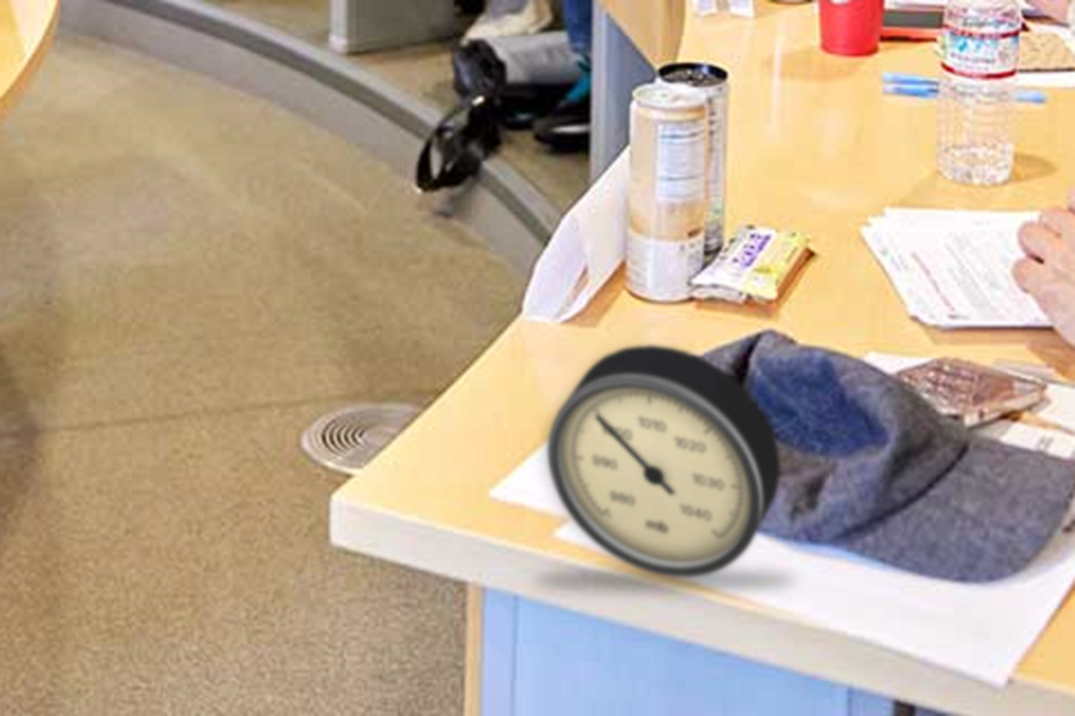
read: **1000** mbar
